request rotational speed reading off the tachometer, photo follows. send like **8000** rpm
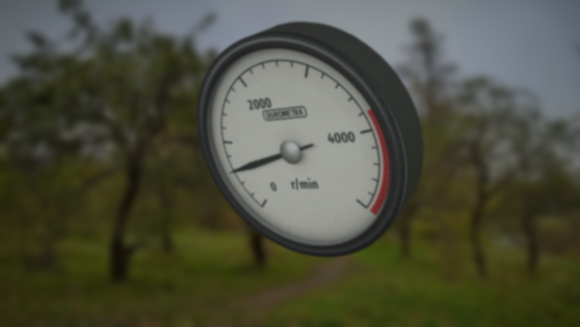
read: **600** rpm
